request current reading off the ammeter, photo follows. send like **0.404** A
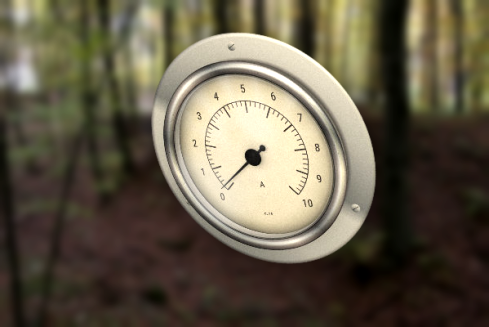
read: **0.2** A
